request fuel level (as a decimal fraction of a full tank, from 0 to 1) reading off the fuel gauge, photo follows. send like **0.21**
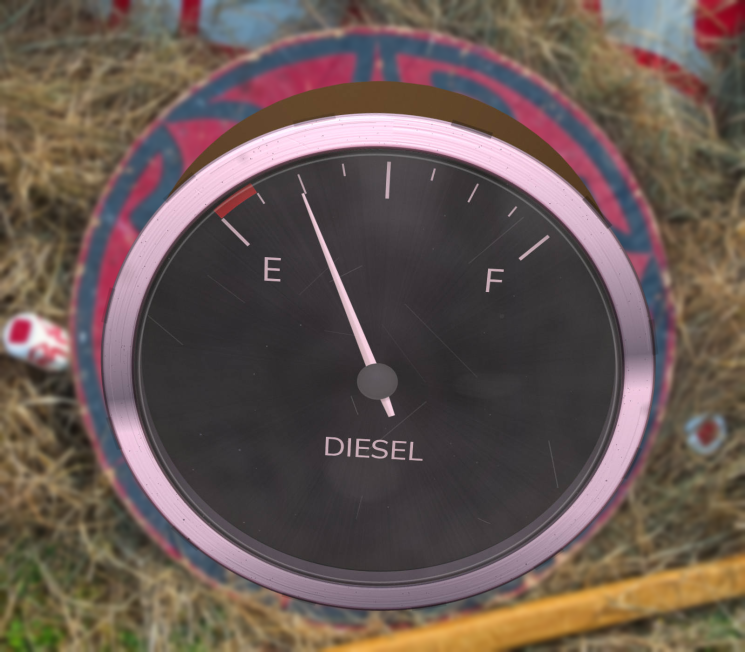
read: **0.25**
